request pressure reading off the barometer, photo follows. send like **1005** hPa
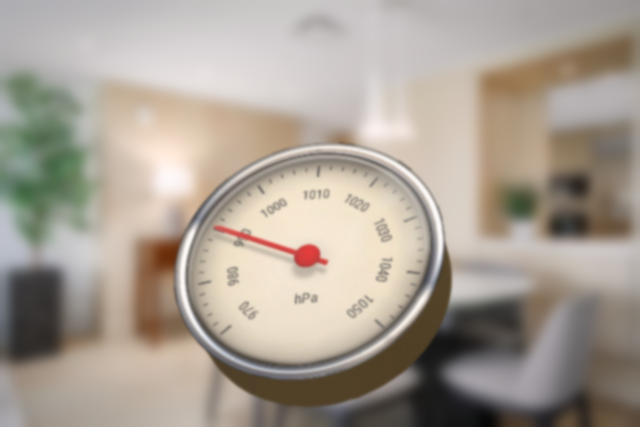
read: **990** hPa
